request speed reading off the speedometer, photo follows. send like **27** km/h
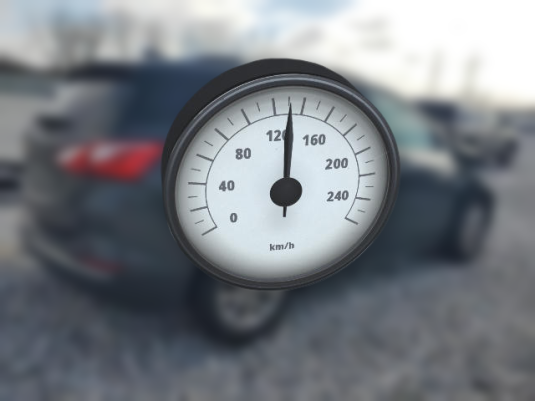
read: **130** km/h
